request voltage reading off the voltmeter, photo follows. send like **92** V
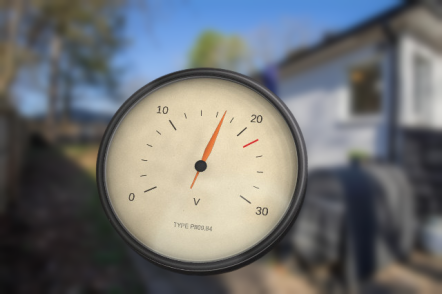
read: **17** V
